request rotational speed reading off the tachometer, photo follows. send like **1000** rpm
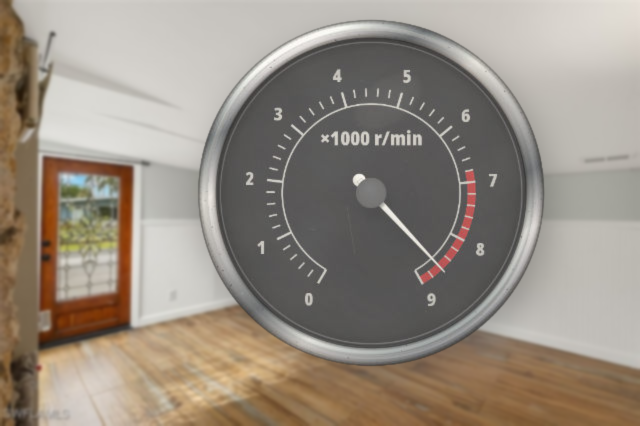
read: **8600** rpm
